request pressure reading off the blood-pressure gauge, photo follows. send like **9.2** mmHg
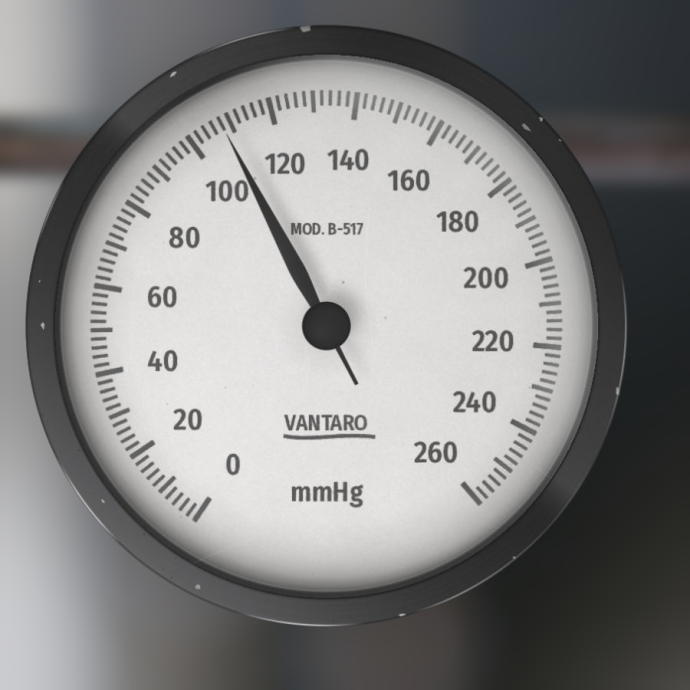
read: **108** mmHg
